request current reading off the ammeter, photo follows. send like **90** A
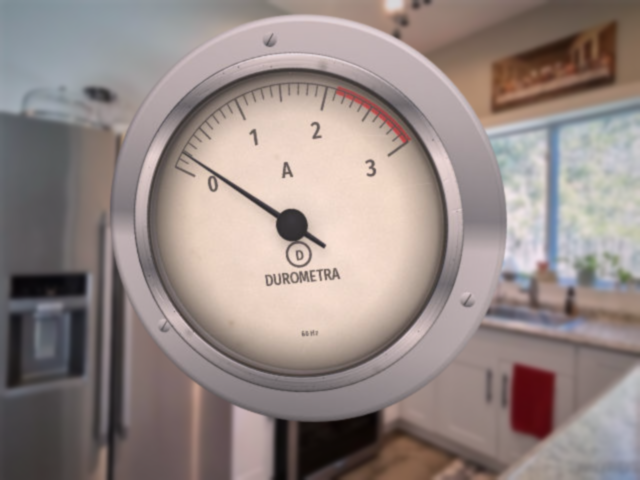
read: **0.2** A
